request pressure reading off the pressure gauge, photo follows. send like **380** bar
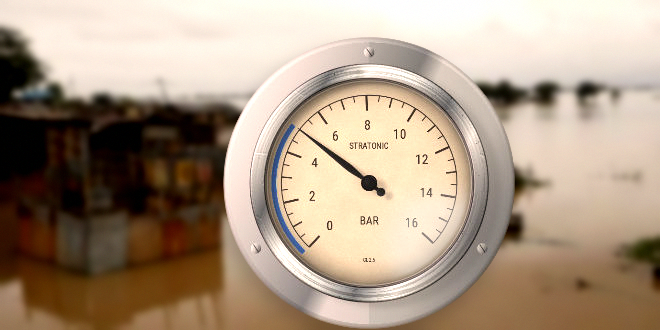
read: **5** bar
